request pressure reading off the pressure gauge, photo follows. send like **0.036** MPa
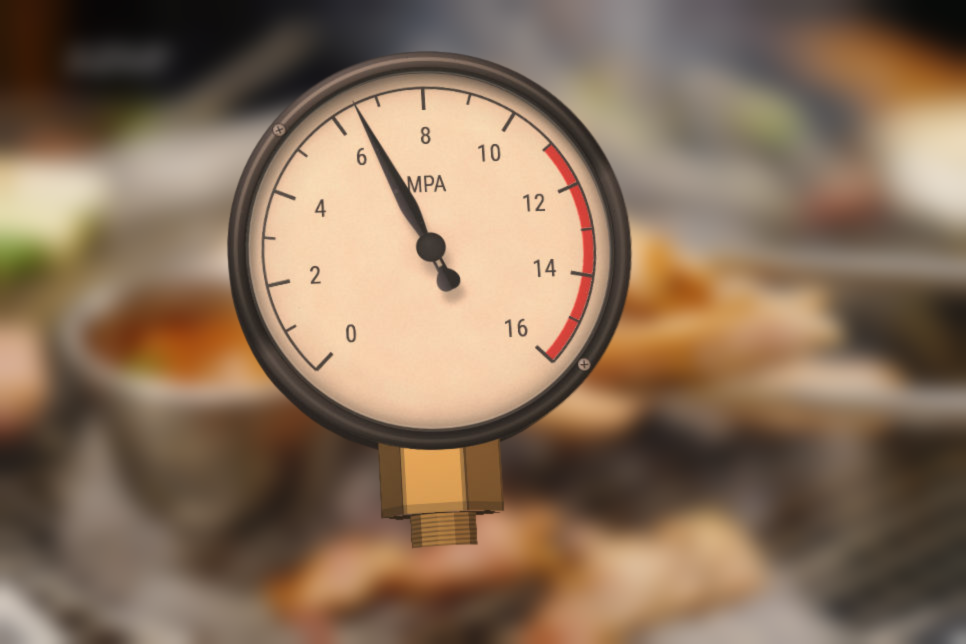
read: **6.5** MPa
